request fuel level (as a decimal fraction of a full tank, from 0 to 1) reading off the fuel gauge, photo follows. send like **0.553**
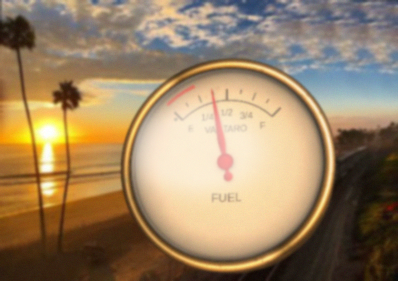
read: **0.375**
